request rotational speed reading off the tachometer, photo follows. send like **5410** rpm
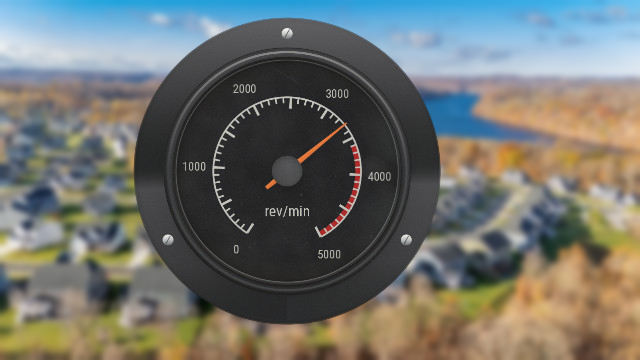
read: **3300** rpm
